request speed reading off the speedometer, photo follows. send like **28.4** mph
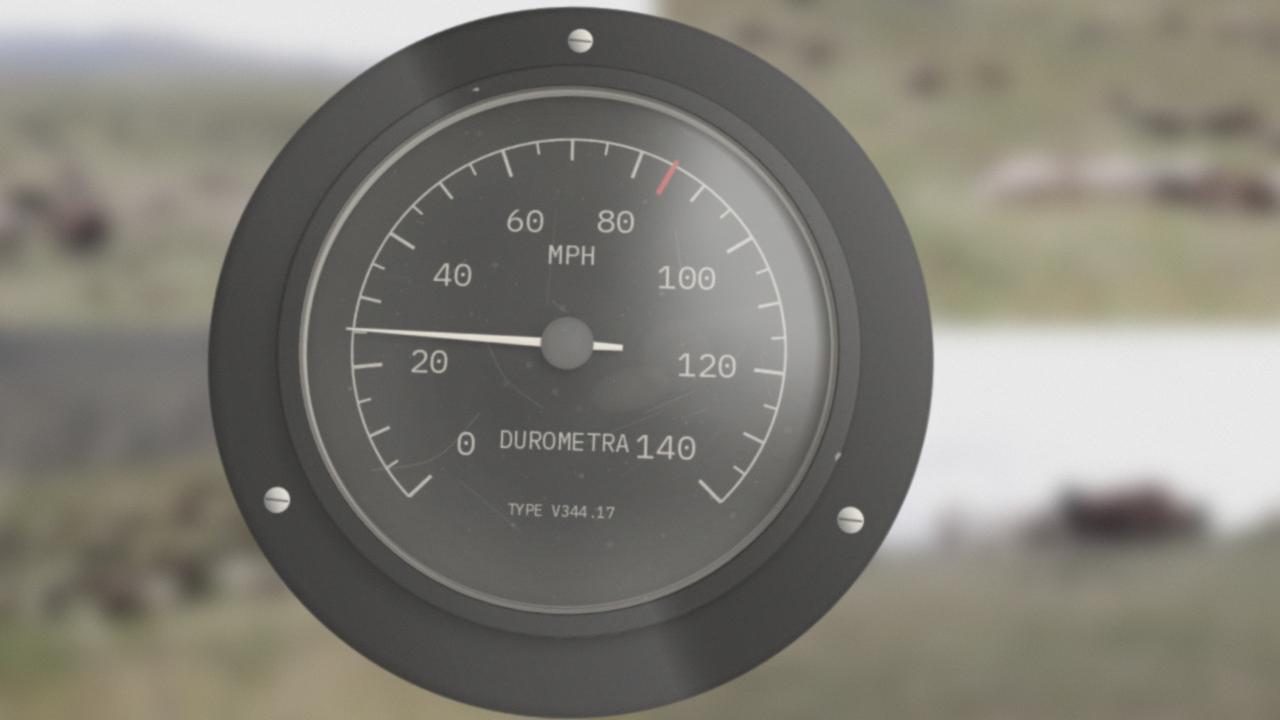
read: **25** mph
